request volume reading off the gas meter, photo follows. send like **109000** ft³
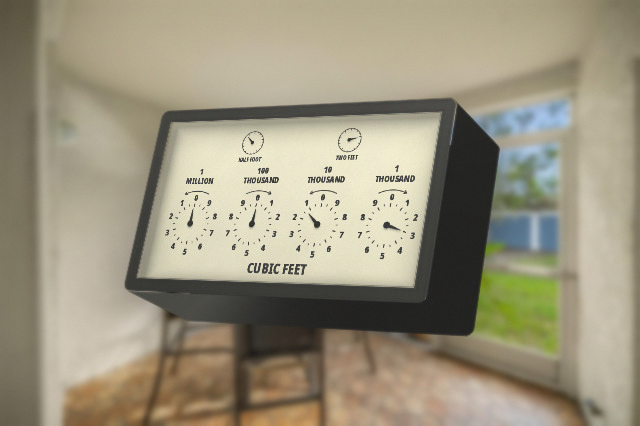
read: **1300** ft³
